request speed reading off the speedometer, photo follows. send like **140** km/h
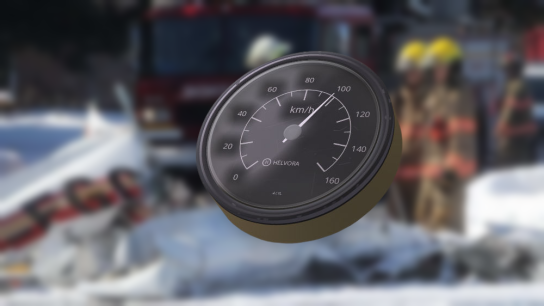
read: **100** km/h
